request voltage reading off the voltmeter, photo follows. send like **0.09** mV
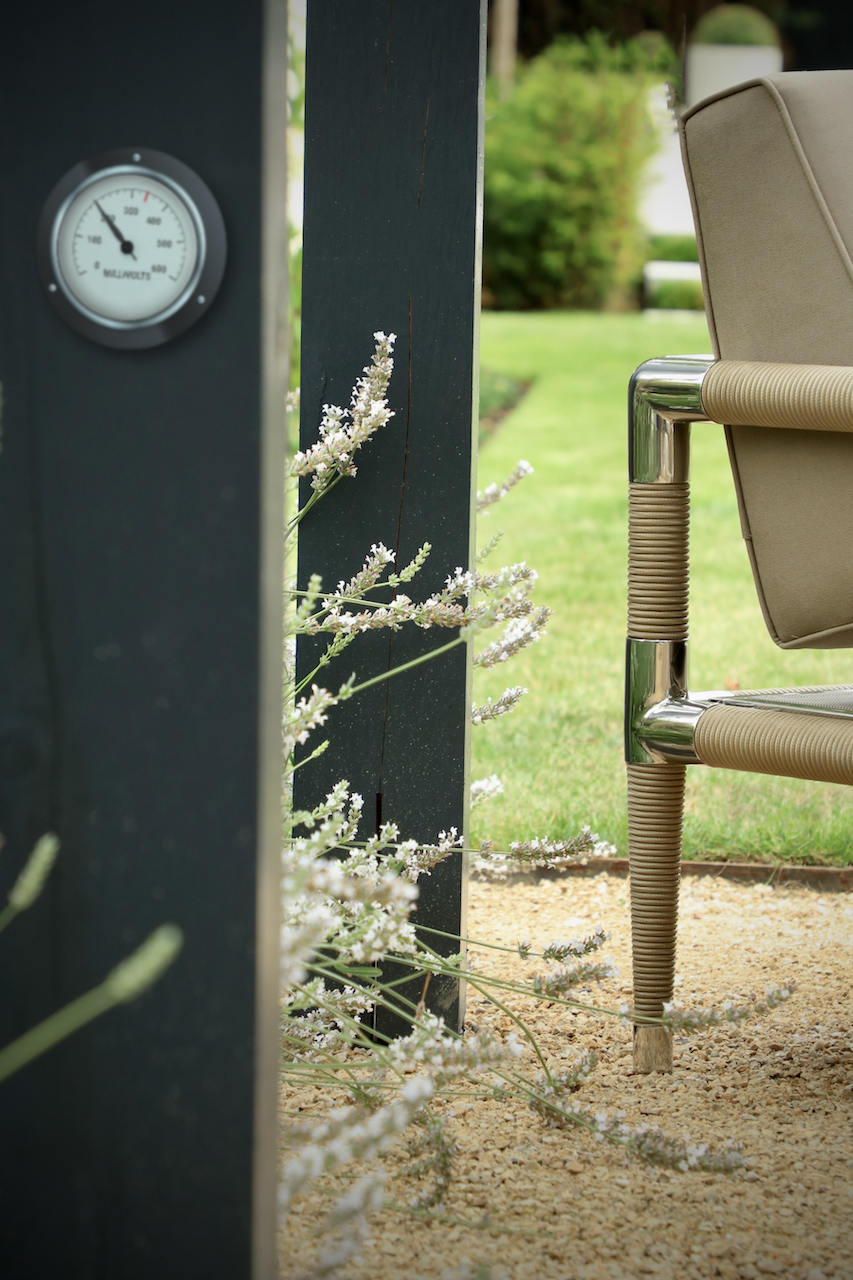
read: **200** mV
